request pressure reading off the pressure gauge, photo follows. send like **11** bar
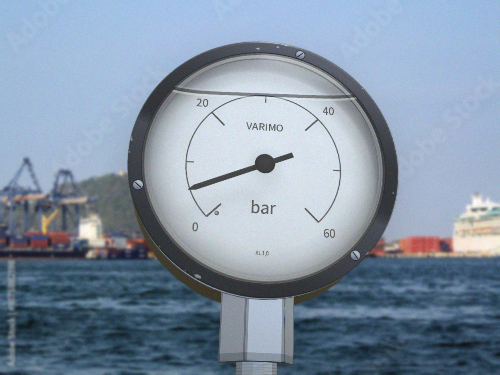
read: **5** bar
